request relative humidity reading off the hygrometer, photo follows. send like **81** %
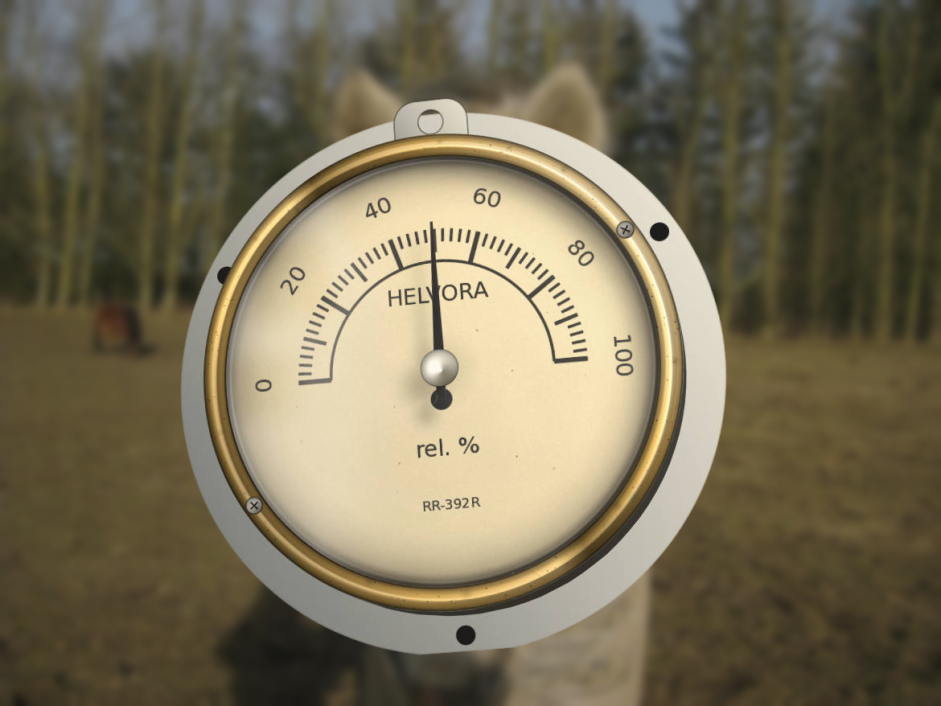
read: **50** %
